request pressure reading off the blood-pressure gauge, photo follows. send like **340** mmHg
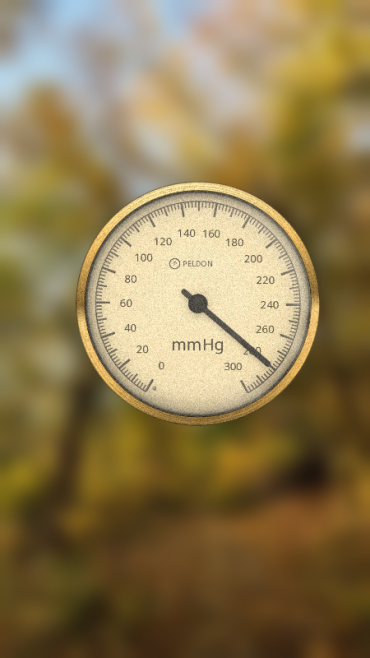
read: **280** mmHg
